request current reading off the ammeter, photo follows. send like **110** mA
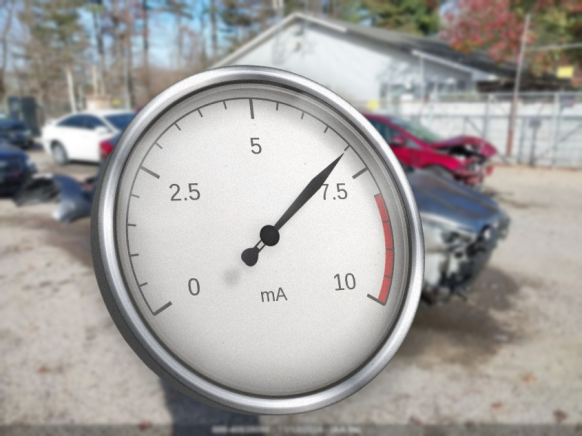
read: **7** mA
